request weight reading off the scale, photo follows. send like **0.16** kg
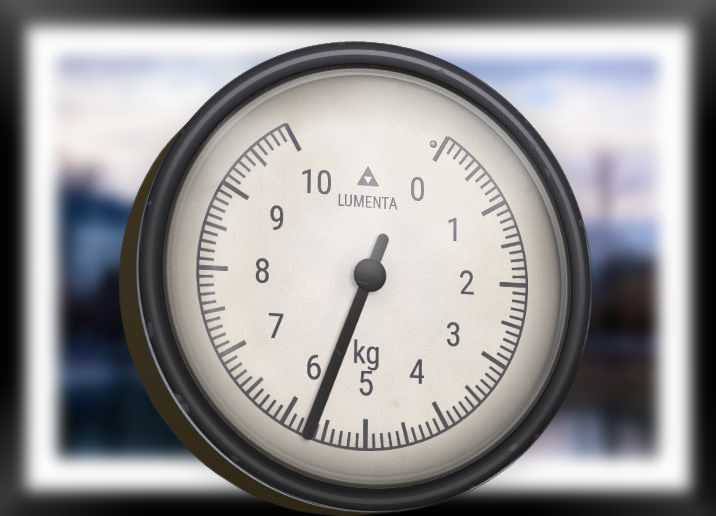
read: **5.7** kg
